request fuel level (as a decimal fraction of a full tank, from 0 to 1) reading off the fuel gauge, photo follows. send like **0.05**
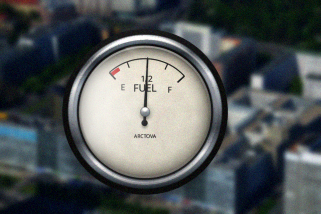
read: **0.5**
